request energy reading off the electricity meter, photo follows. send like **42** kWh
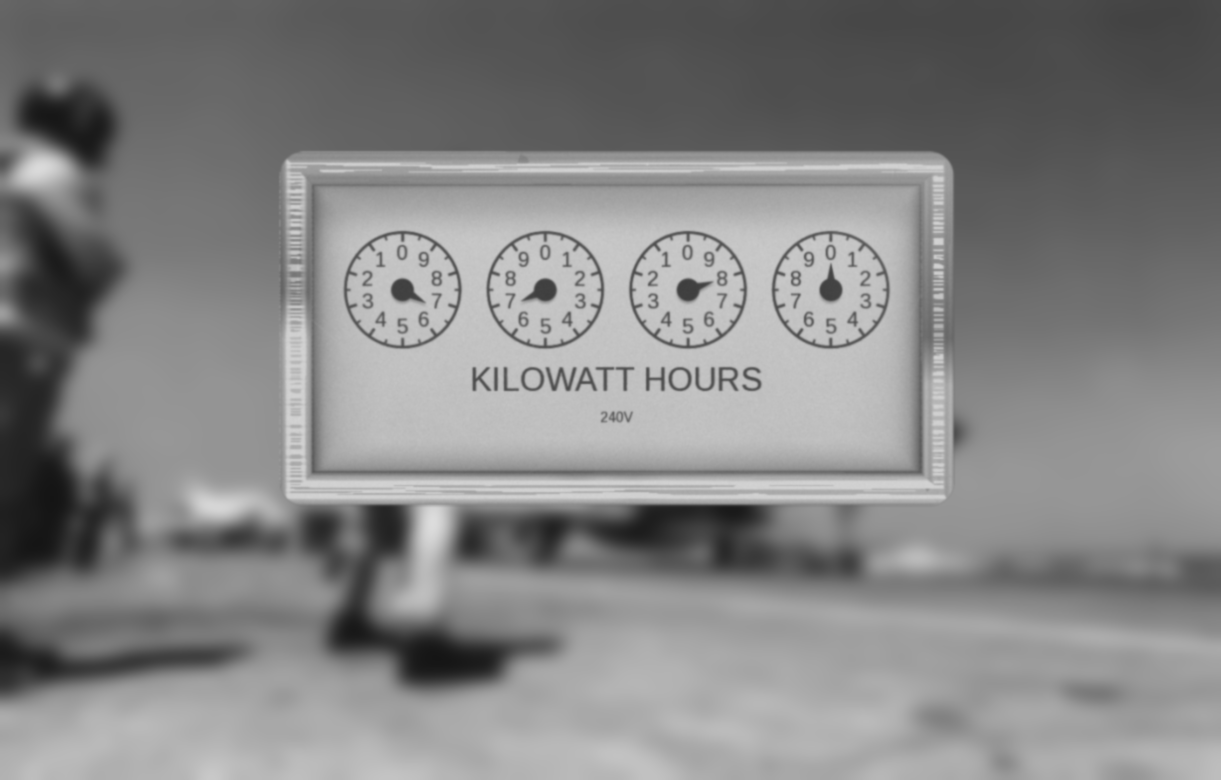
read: **6680** kWh
